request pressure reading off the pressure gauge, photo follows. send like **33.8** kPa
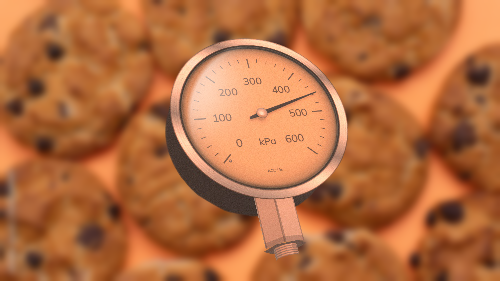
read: **460** kPa
